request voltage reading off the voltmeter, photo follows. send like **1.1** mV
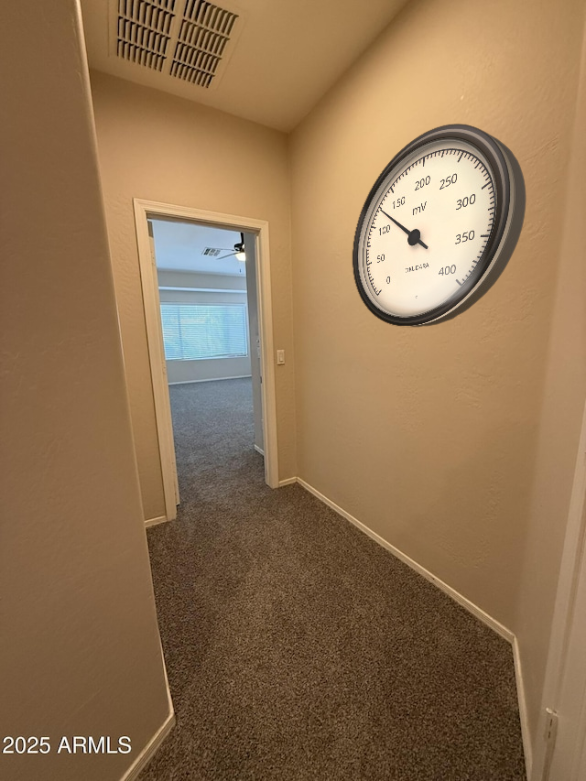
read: **125** mV
